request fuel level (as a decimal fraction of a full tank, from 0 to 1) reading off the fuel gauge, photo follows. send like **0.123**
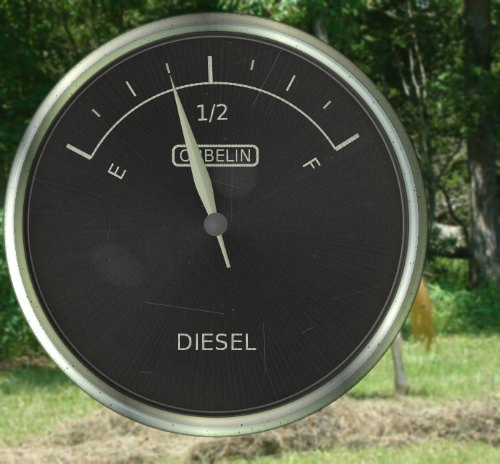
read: **0.375**
